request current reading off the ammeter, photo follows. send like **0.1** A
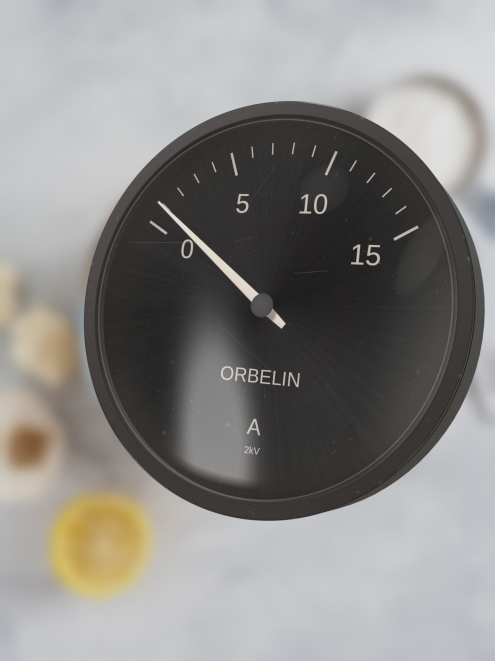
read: **1** A
